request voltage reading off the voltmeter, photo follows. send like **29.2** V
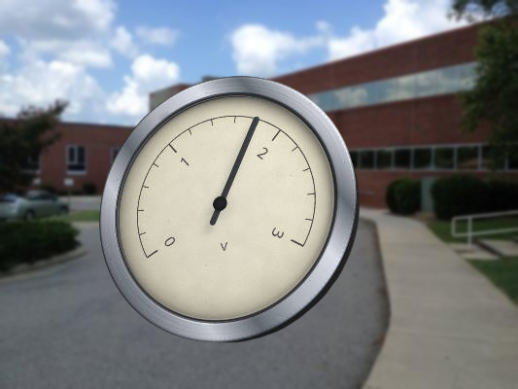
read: **1.8** V
